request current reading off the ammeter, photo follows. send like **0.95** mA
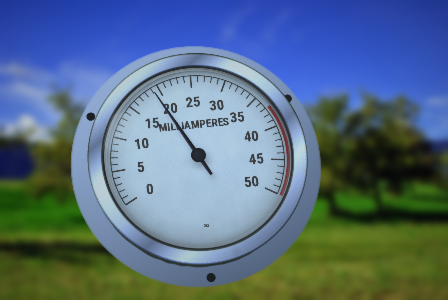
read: **19** mA
